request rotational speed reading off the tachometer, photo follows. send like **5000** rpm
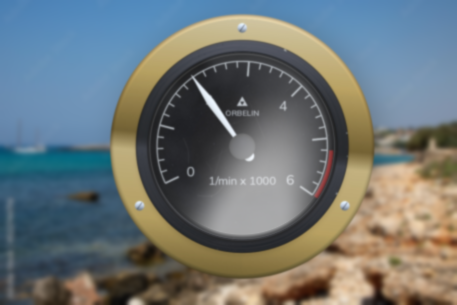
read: **2000** rpm
